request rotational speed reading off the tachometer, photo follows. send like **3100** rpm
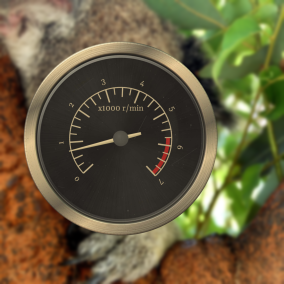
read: **750** rpm
